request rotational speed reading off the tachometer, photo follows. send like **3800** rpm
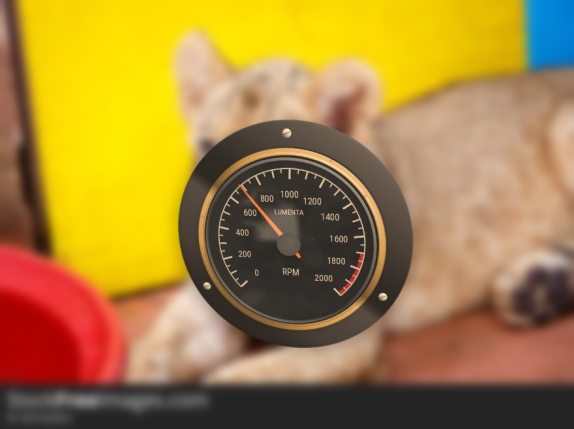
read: **700** rpm
